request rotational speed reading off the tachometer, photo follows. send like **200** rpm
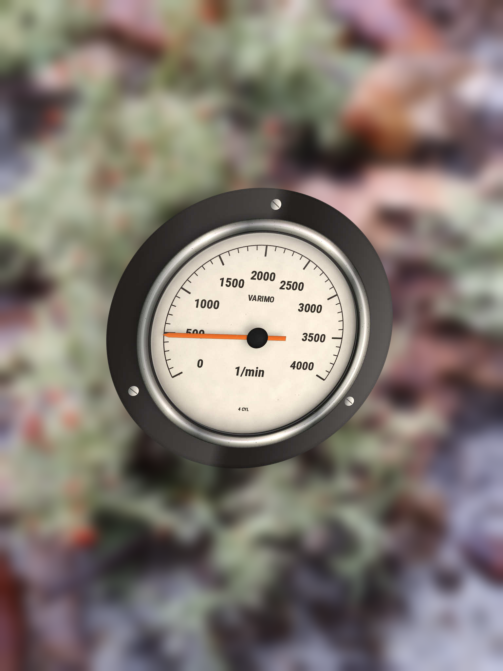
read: **500** rpm
